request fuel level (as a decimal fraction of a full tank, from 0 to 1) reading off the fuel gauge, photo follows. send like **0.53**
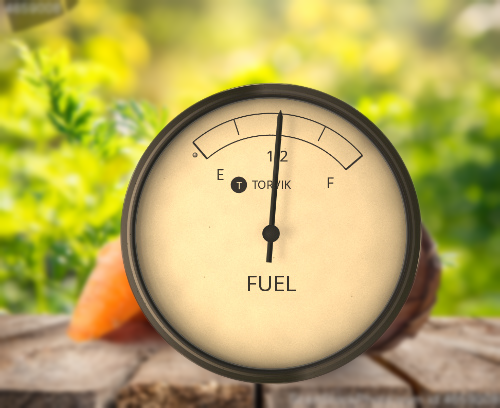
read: **0.5**
